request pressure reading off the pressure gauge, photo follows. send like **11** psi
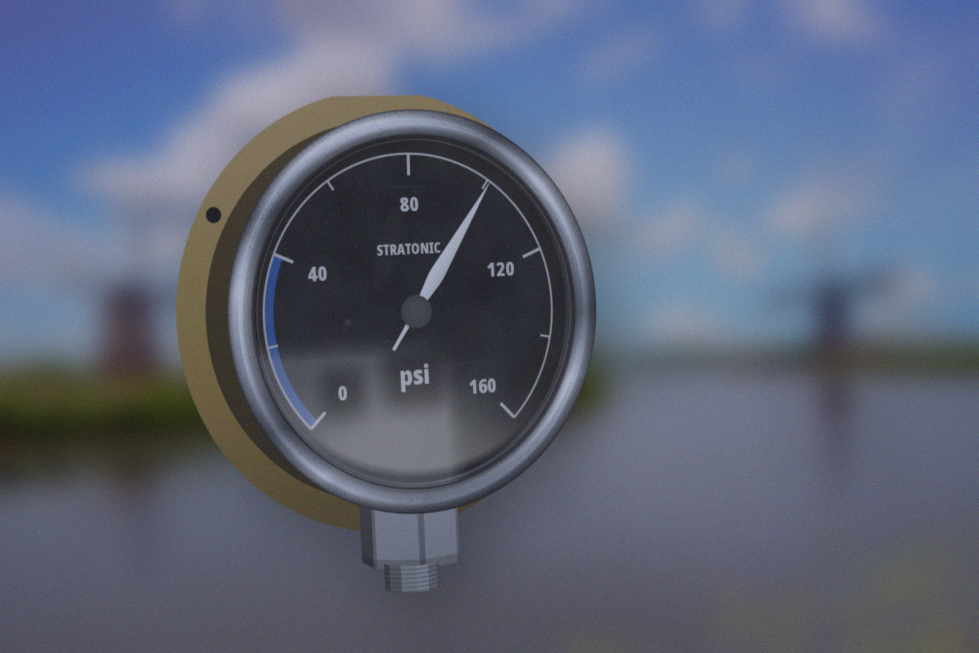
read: **100** psi
